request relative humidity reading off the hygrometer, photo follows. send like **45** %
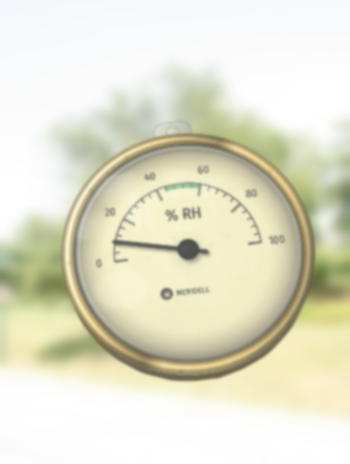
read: **8** %
